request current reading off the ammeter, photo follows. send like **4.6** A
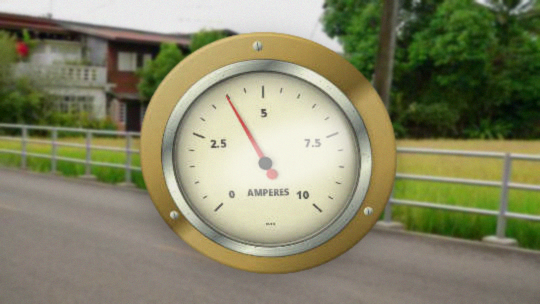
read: **4** A
